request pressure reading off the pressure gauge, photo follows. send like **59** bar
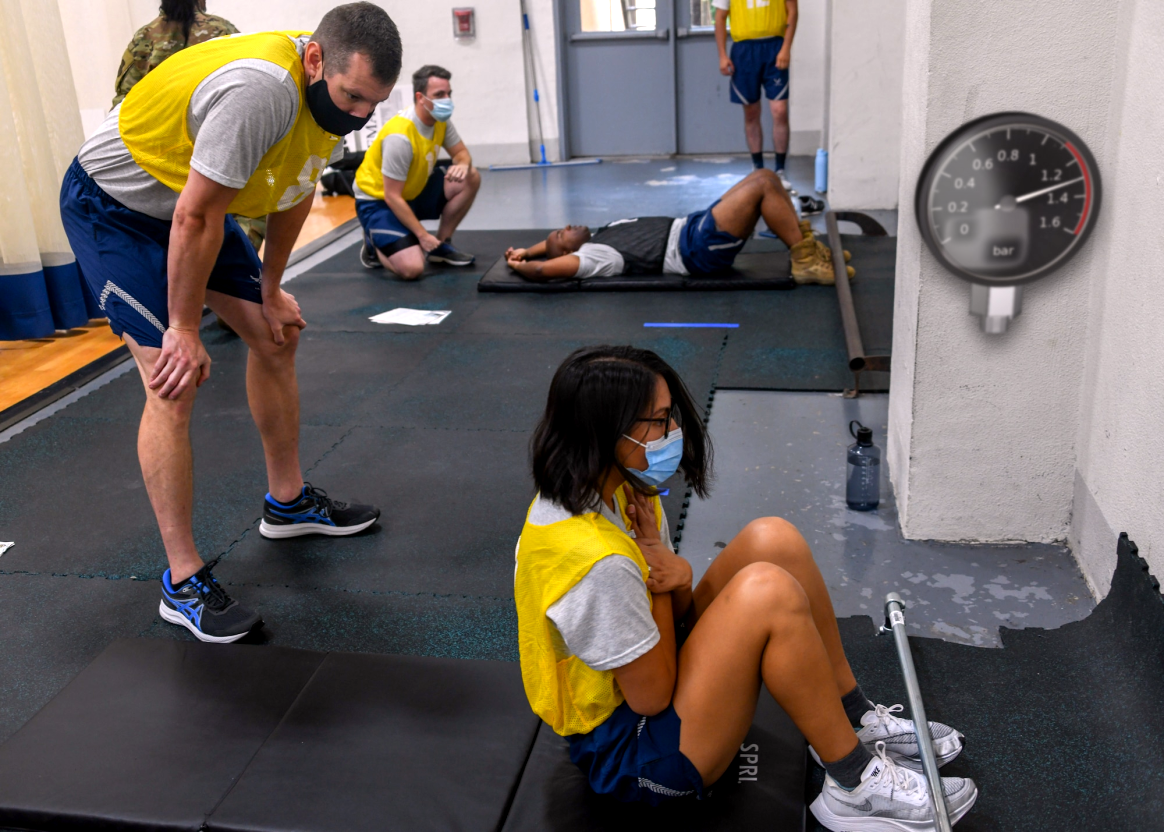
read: **1.3** bar
